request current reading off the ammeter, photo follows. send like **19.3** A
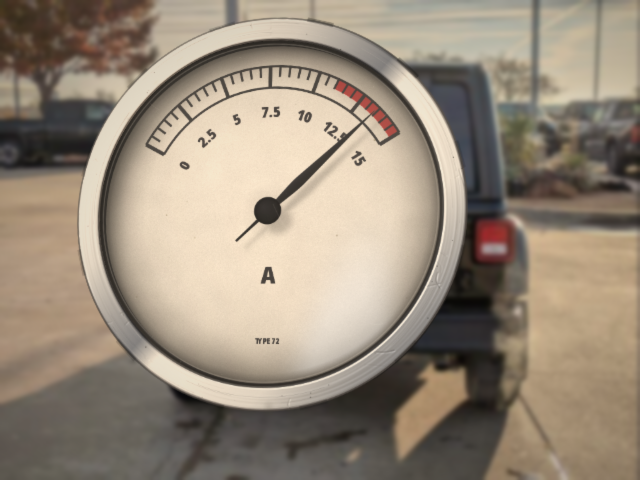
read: **13.5** A
